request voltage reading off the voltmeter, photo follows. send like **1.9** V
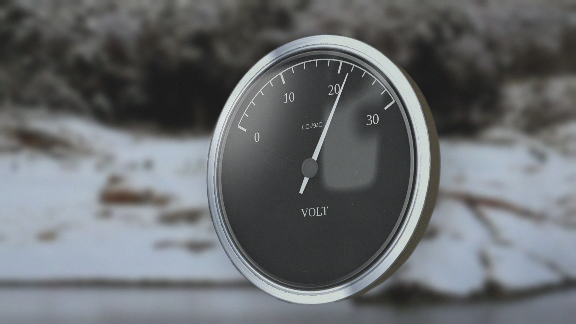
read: **22** V
